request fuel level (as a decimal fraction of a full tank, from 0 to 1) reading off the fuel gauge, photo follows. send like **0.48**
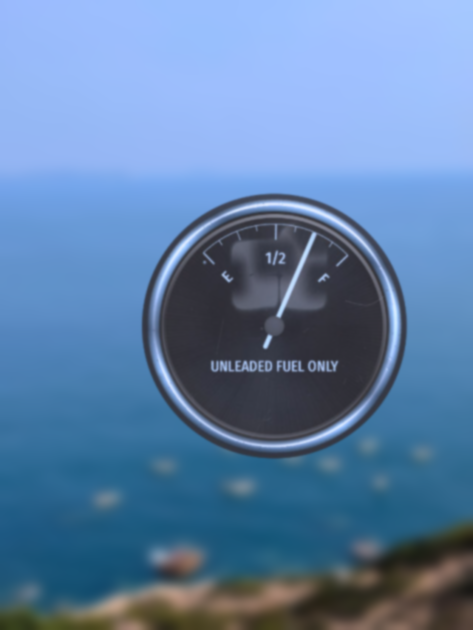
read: **0.75**
